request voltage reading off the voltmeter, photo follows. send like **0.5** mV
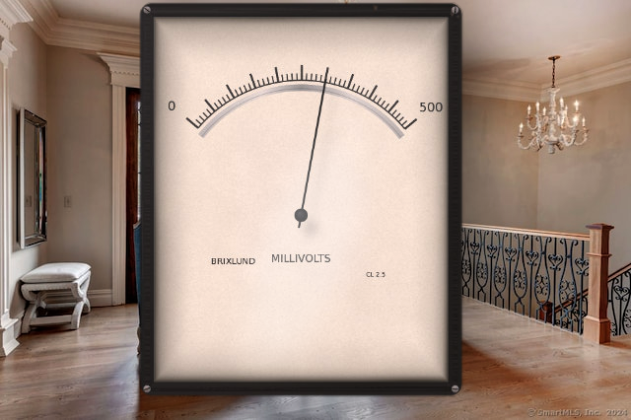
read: **300** mV
